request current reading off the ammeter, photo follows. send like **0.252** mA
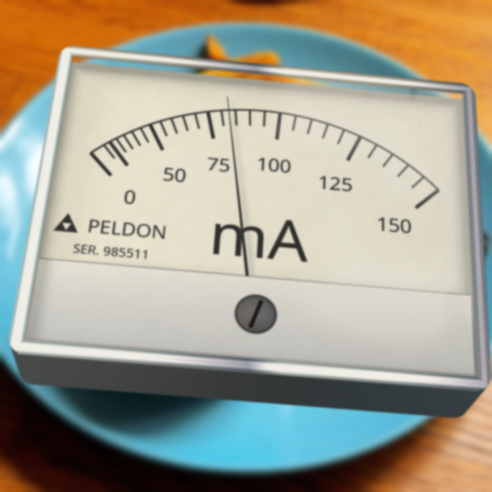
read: **82.5** mA
